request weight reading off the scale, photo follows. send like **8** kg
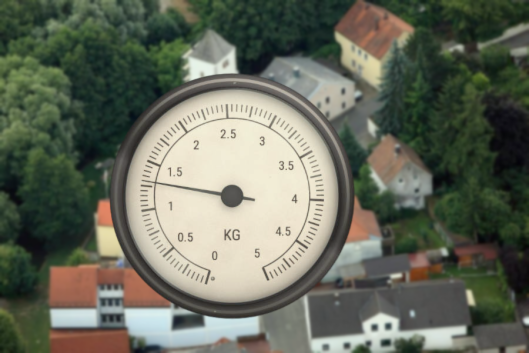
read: **1.3** kg
